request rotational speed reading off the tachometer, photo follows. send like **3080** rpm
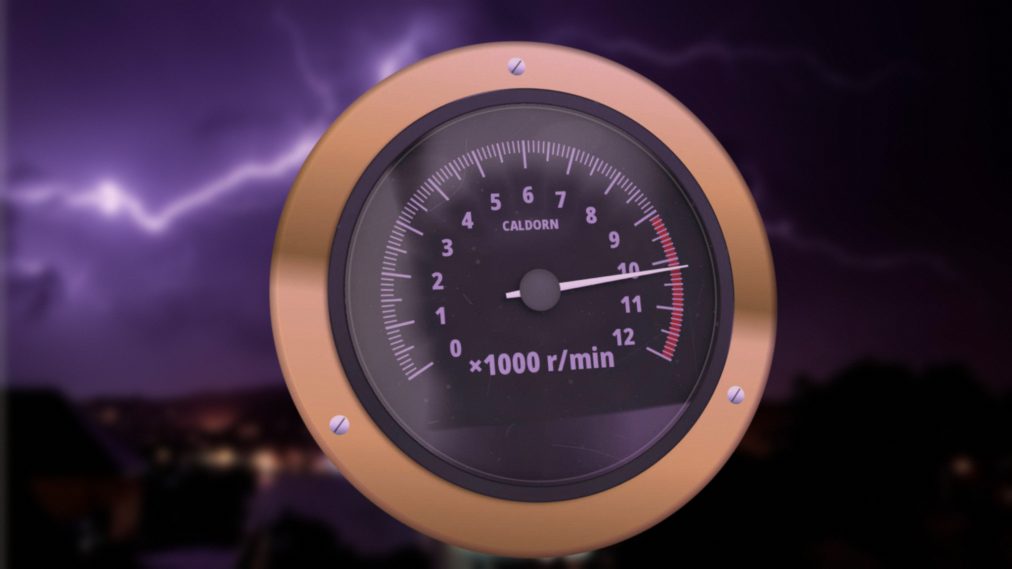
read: **10200** rpm
